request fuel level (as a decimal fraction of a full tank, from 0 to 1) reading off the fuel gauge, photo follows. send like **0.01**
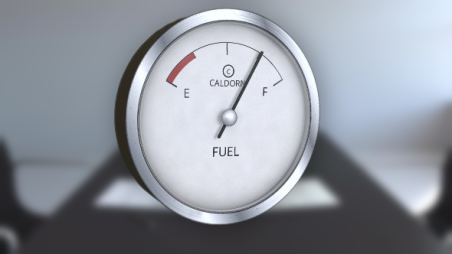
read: **0.75**
